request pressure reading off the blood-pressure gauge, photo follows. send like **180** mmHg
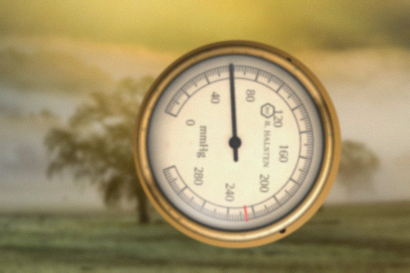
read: **60** mmHg
